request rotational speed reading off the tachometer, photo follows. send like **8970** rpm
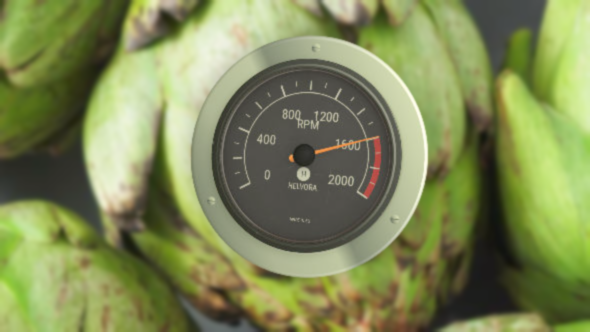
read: **1600** rpm
